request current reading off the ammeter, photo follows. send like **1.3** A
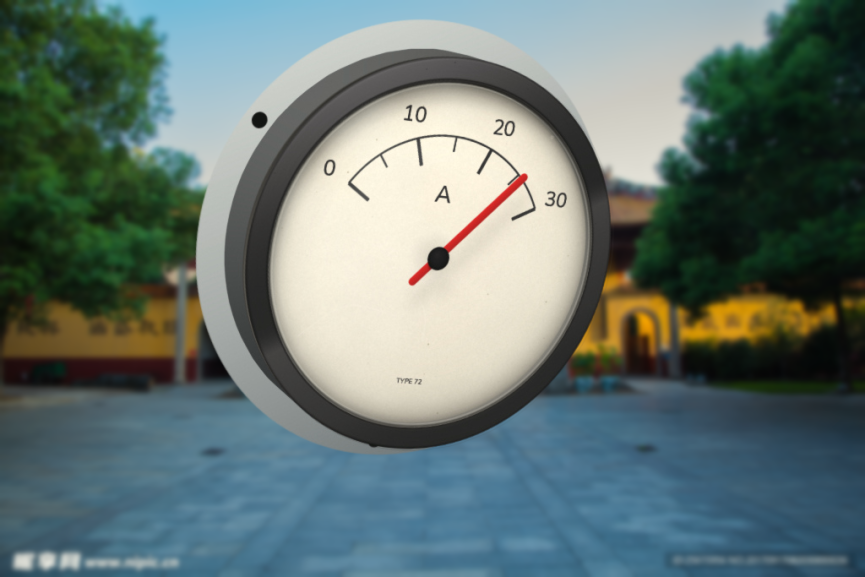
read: **25** A
